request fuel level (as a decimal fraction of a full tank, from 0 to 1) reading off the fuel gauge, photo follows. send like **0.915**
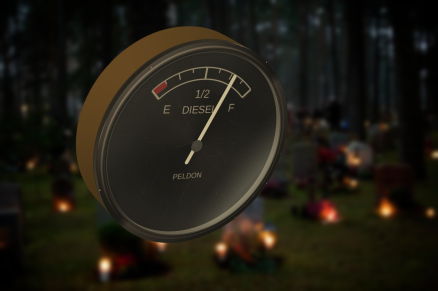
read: **0.75**
